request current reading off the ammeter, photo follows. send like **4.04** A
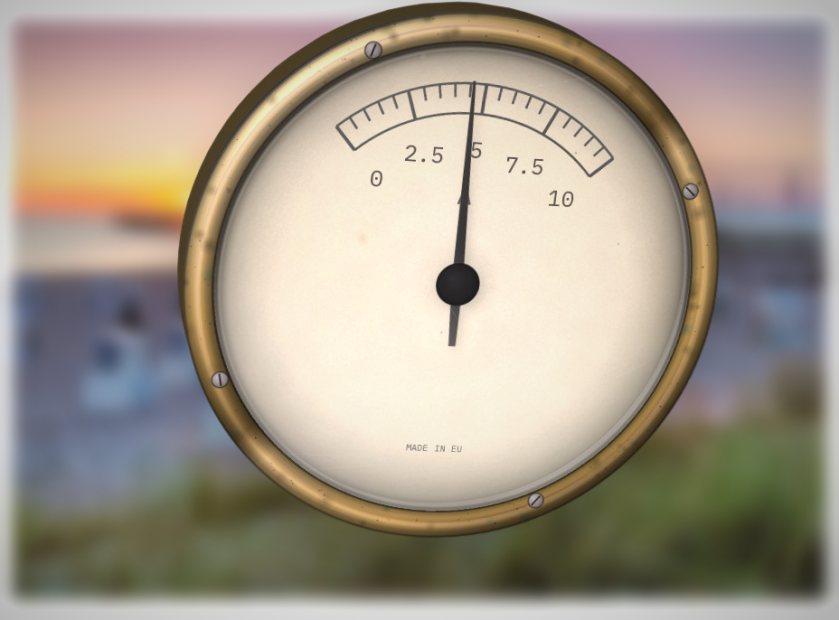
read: **4.5** A
